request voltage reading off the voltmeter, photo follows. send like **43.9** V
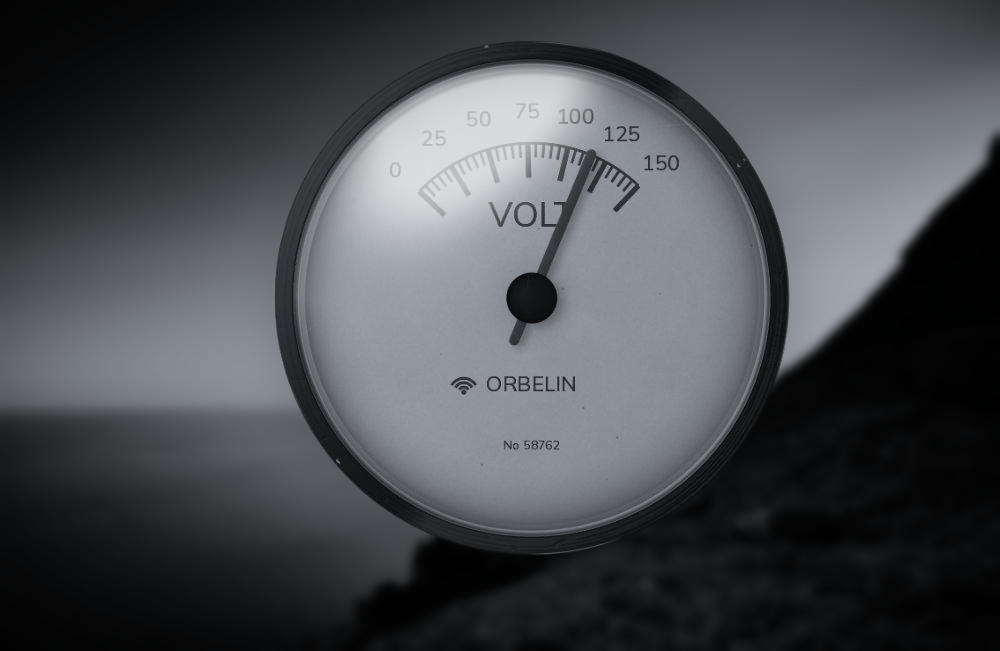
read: **115** V
